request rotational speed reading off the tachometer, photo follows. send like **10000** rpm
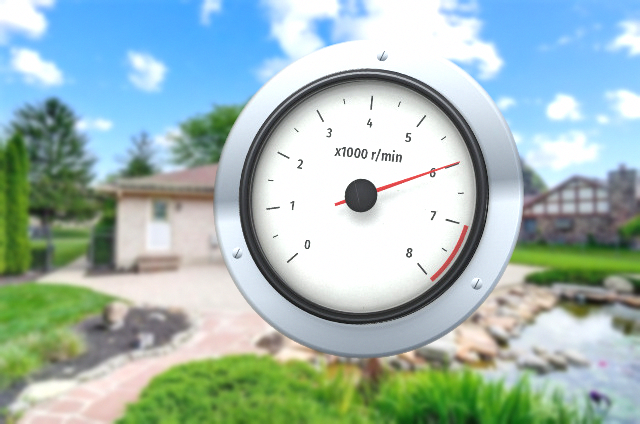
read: **6000** rpm
